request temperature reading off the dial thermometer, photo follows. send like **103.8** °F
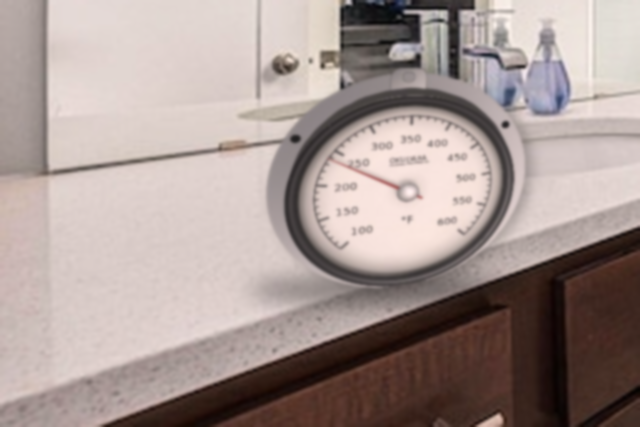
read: **240** °F
